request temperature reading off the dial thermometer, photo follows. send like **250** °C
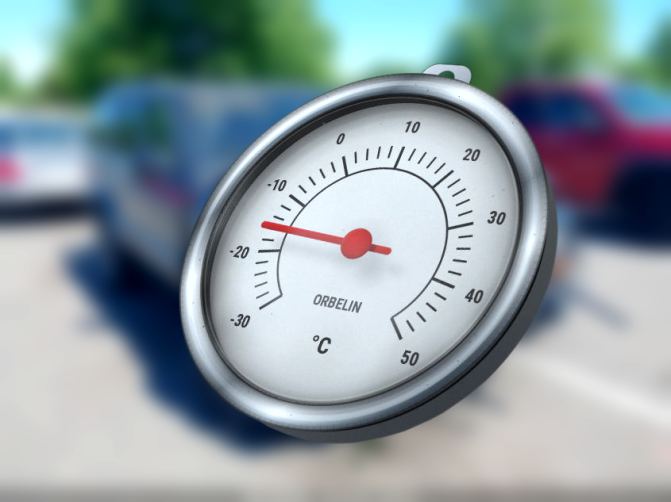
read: **-16** °C
